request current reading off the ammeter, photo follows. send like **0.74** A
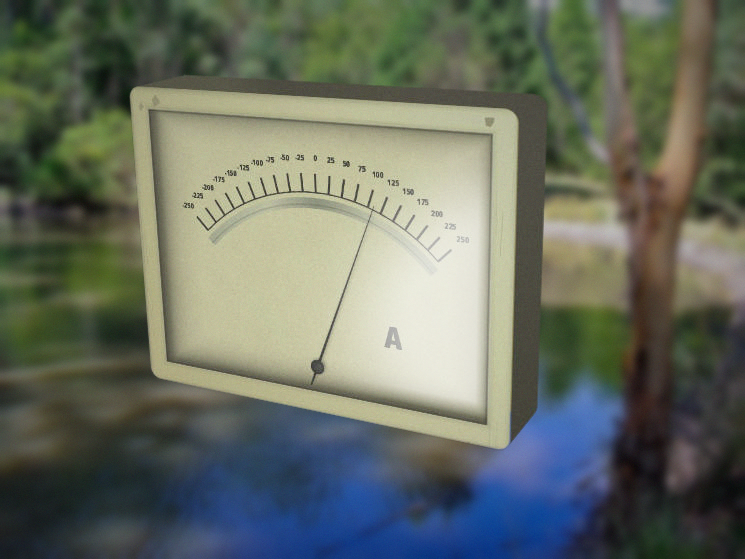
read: **112.5** A
